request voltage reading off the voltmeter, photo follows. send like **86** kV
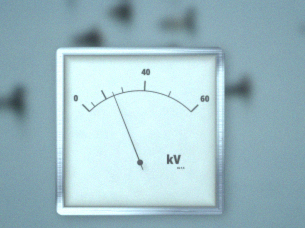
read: **25** kV
